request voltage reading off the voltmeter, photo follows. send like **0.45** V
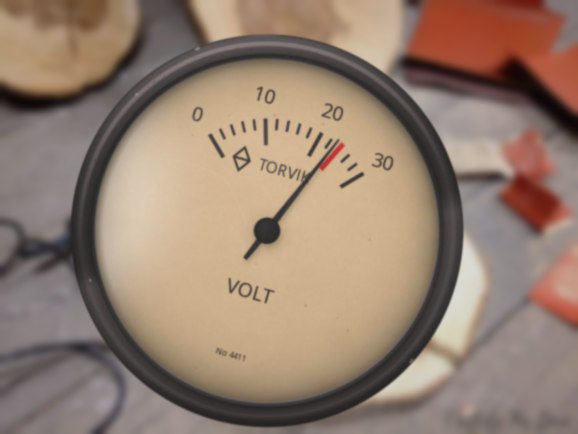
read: **23** V
